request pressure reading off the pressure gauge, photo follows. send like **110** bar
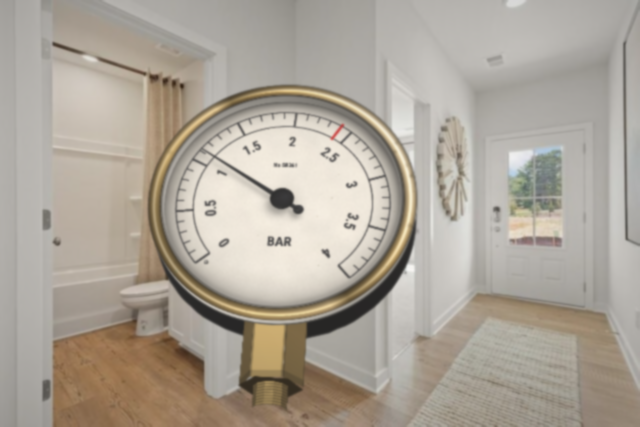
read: **1.1** bar
